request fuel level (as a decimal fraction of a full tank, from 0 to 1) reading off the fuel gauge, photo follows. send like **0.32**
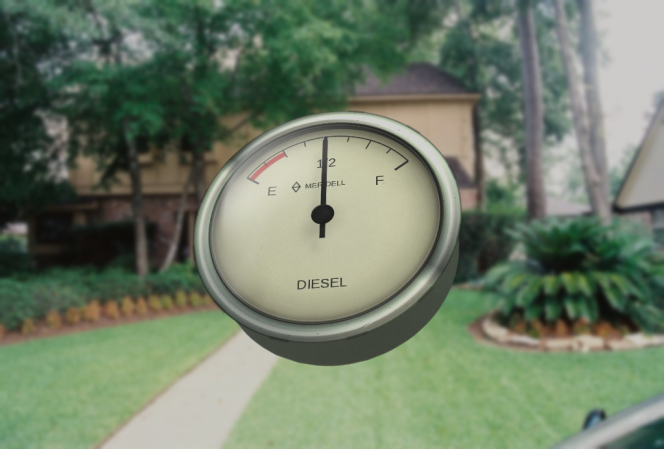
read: **0.5**
